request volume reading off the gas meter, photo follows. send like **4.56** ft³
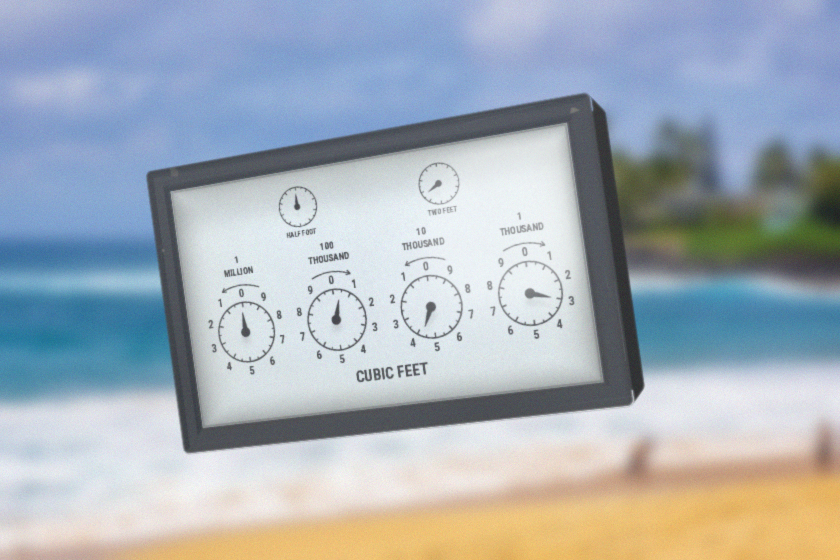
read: **4300** ft³
